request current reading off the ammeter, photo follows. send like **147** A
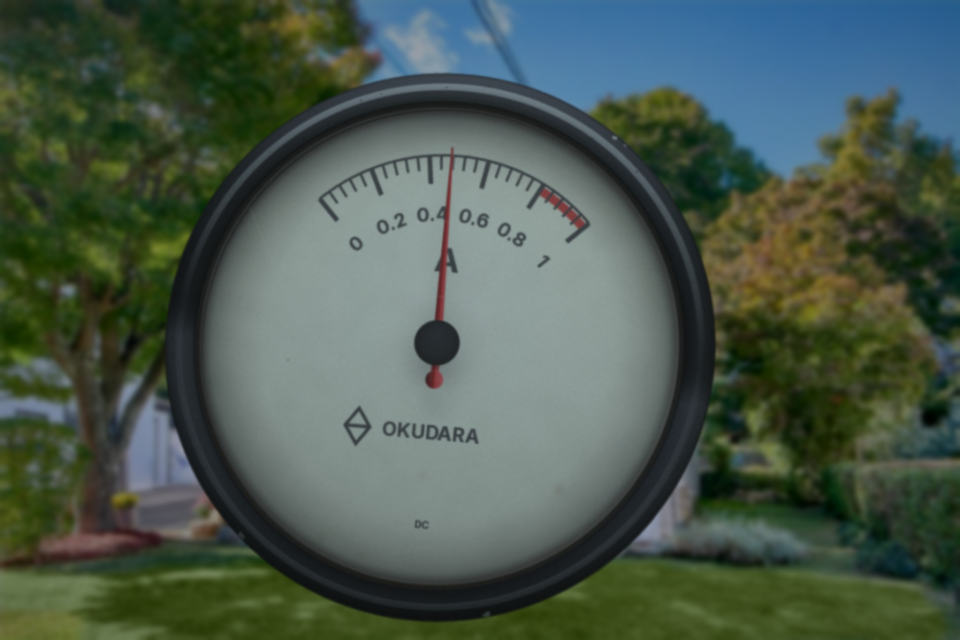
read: **0.48** A
